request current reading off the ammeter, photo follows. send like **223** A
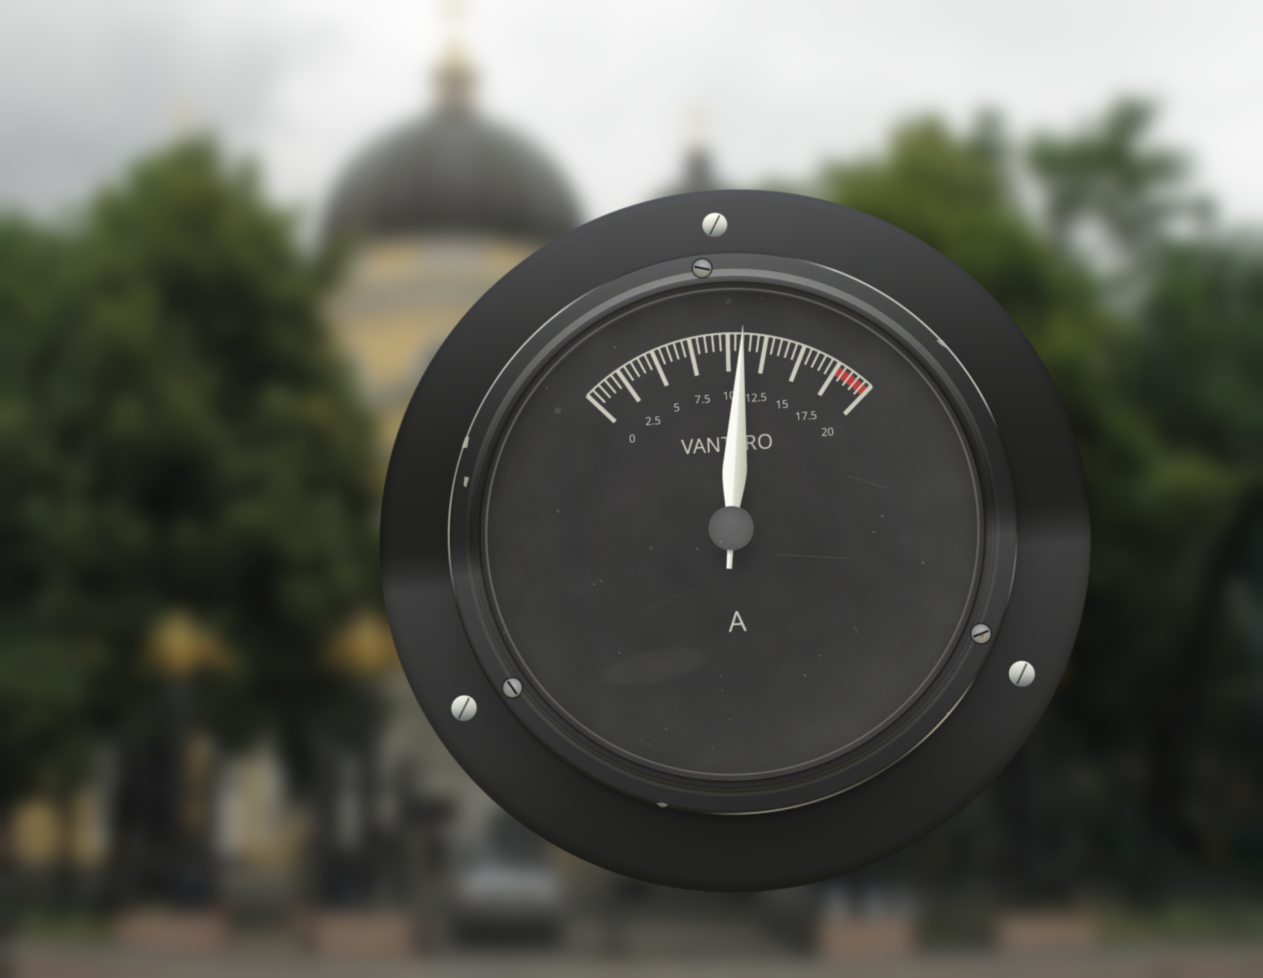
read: **11** A
